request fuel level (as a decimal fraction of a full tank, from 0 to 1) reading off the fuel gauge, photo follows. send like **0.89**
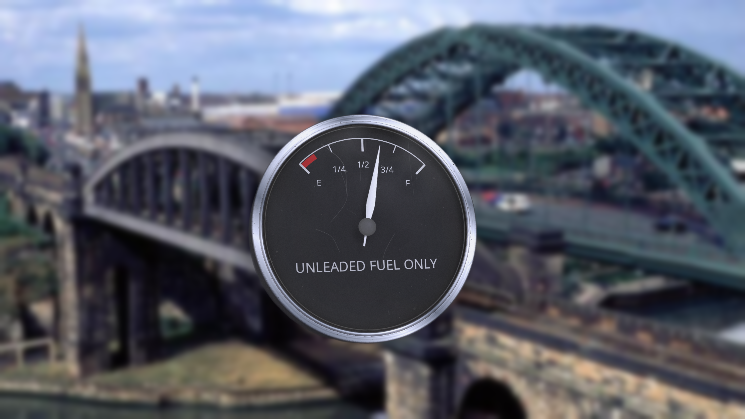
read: **0.625**
